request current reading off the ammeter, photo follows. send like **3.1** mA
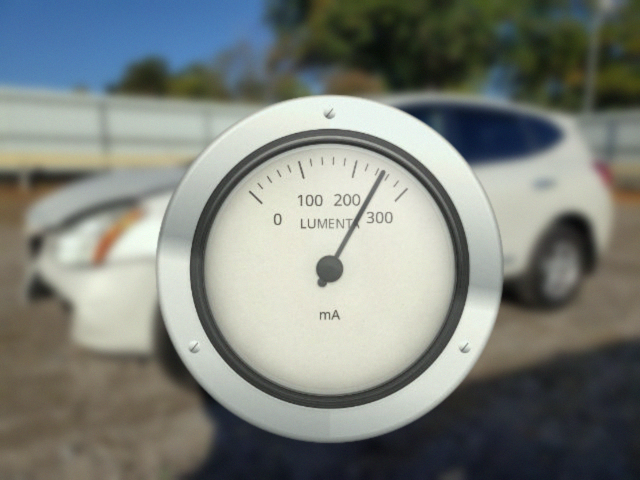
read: **250** mA
